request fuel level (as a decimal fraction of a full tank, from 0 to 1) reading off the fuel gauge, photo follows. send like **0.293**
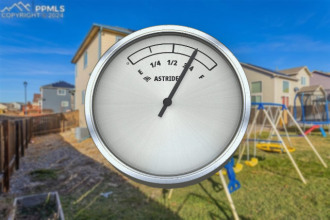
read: **0.75**
